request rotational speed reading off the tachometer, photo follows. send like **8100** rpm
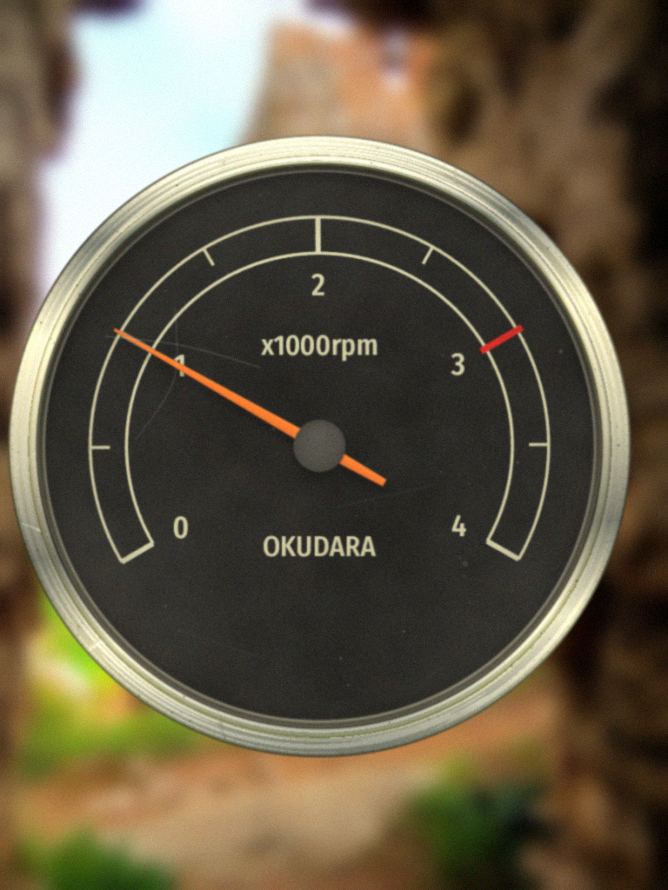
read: **1000** rpm
